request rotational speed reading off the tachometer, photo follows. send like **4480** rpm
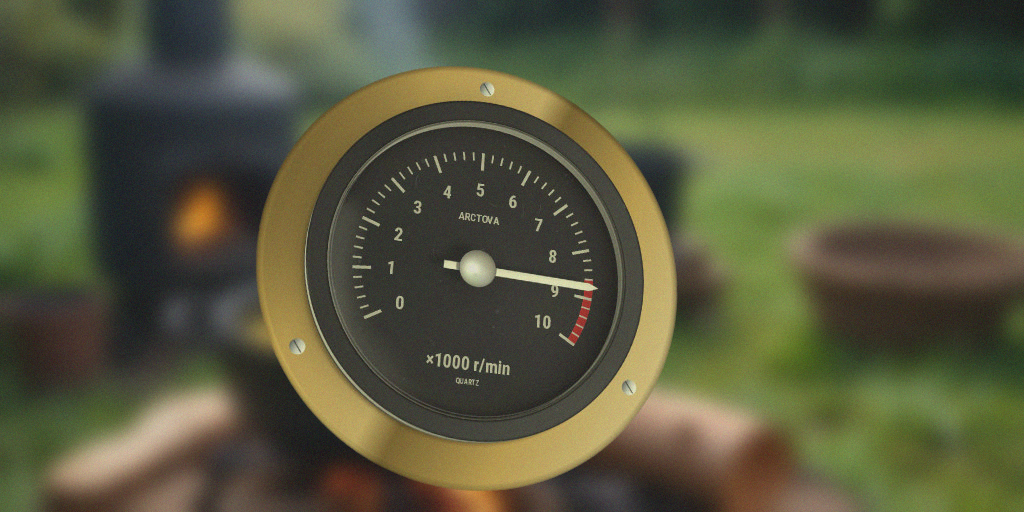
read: **8800** rpm
